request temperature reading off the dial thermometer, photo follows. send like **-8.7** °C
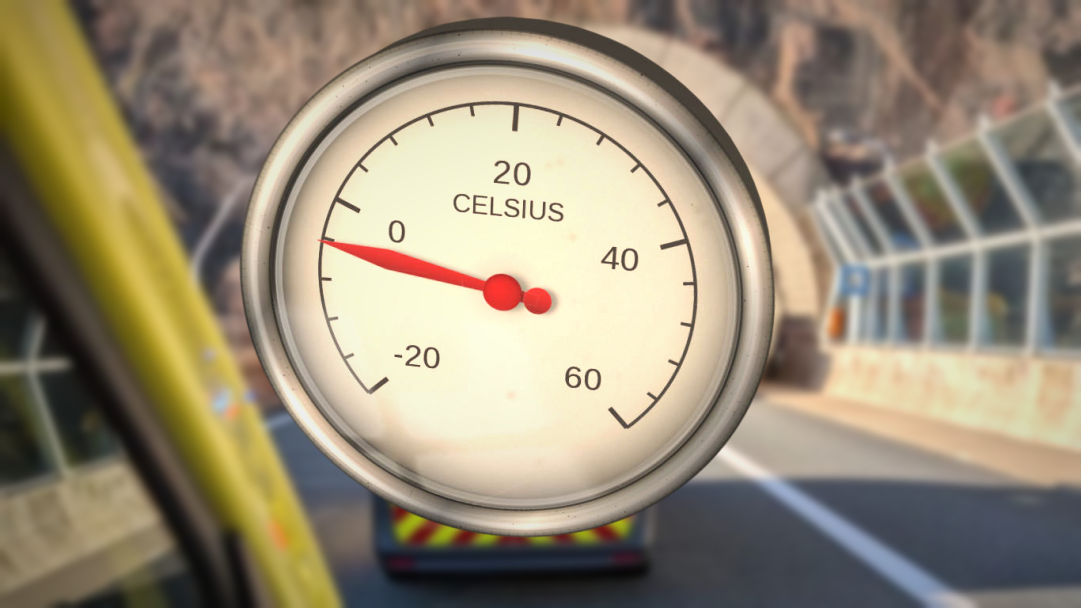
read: **-4** °C
